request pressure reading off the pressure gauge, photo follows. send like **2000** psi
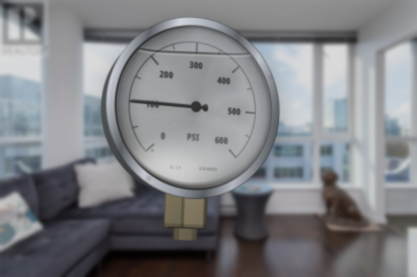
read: **100** psi
